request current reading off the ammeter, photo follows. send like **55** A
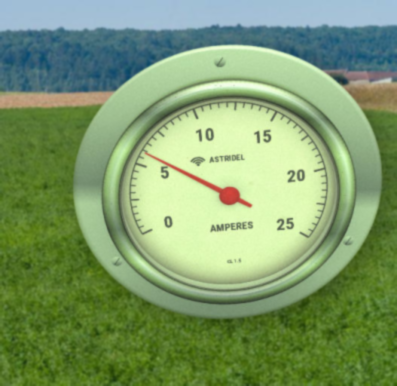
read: **6** A
